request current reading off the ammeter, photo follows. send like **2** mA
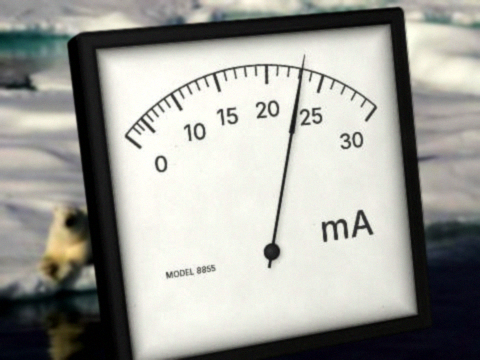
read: **23** mA
